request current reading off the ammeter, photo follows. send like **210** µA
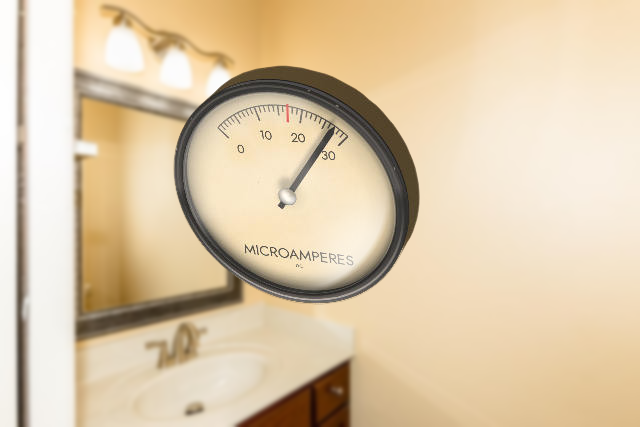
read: **27** µA
